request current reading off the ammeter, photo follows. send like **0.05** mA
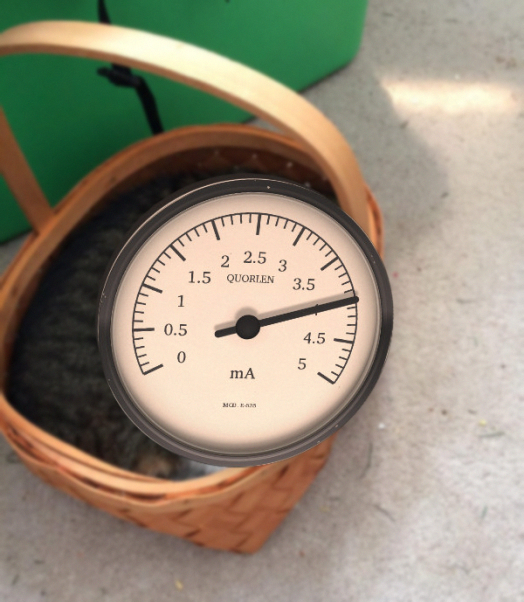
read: **4** mA
